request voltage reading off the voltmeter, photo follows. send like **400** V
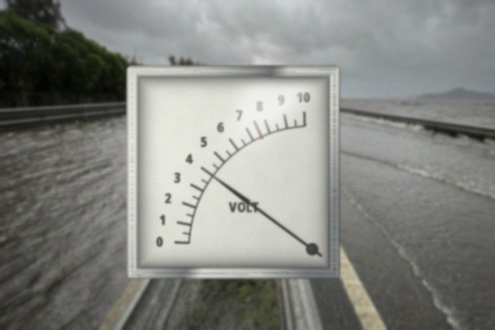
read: **4** V
